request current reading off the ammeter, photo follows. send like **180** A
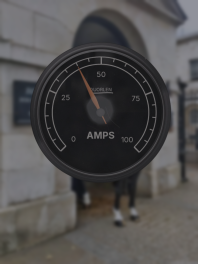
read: **40** A
